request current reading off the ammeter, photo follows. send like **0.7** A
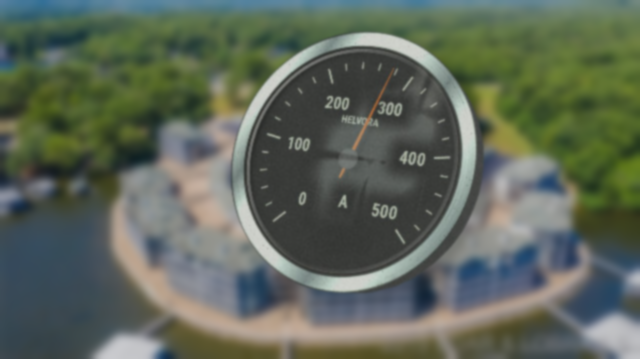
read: **280** A
